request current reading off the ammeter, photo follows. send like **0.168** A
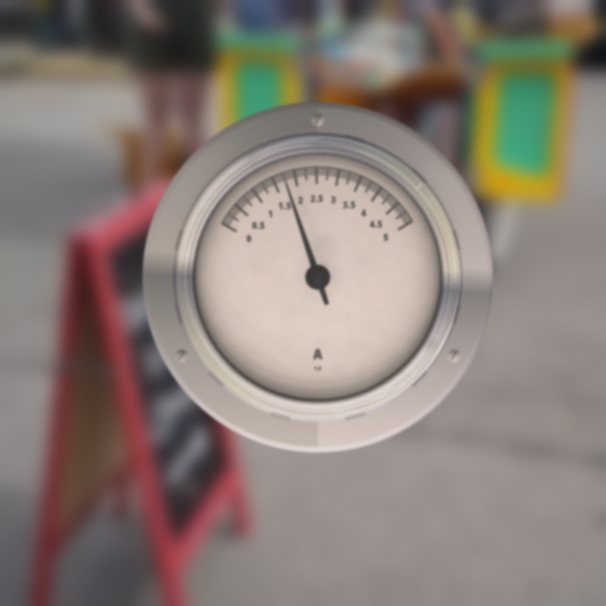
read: **1.75** A
